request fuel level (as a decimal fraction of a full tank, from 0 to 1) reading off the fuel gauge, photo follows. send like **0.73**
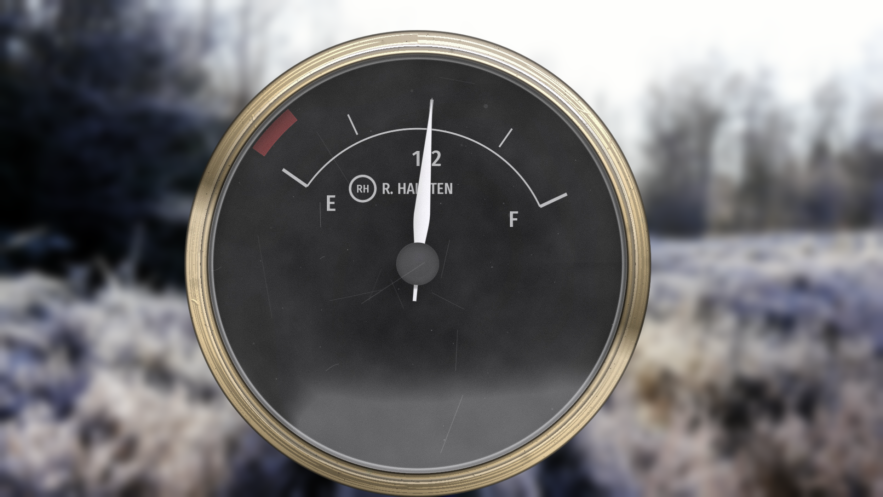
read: **0.5**
